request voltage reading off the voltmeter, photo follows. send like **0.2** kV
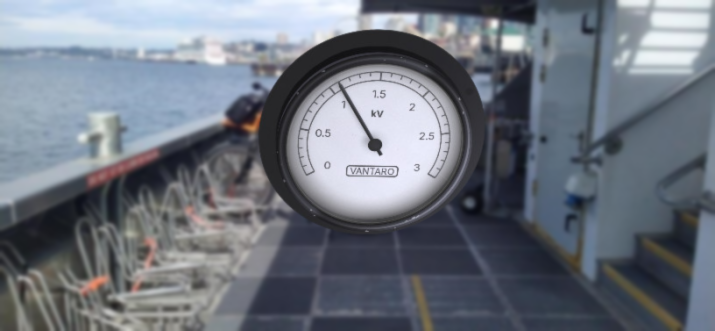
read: **1.1** kV
